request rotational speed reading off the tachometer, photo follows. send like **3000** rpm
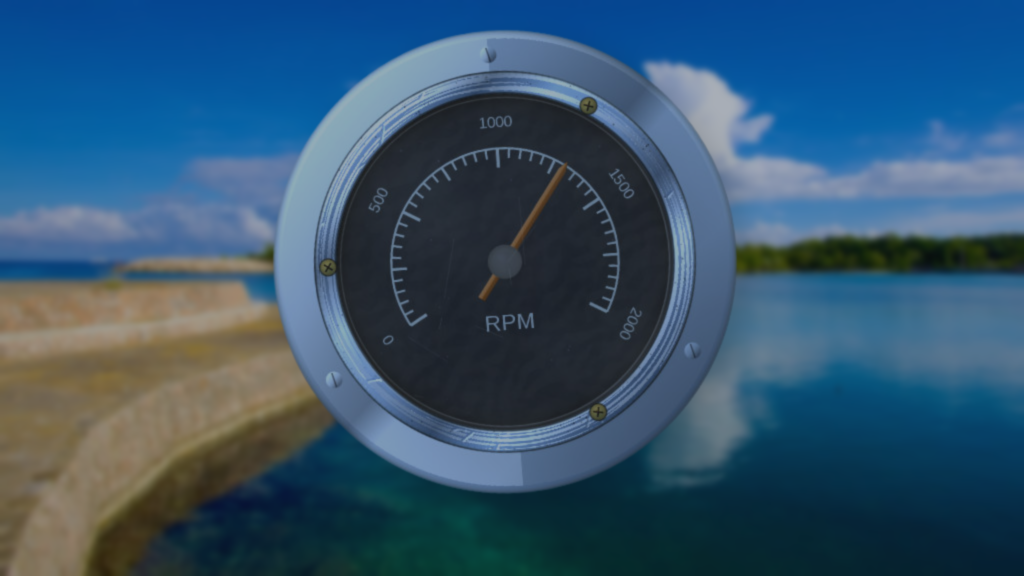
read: **1300** rpm
